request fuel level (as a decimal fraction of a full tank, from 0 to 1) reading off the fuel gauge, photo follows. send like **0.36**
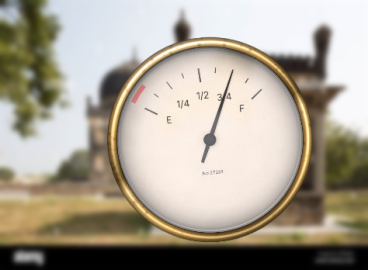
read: **0.75**
